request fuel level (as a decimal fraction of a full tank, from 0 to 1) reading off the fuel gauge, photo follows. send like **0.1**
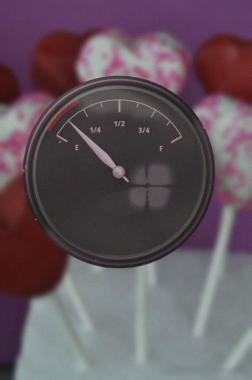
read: **0.125**
